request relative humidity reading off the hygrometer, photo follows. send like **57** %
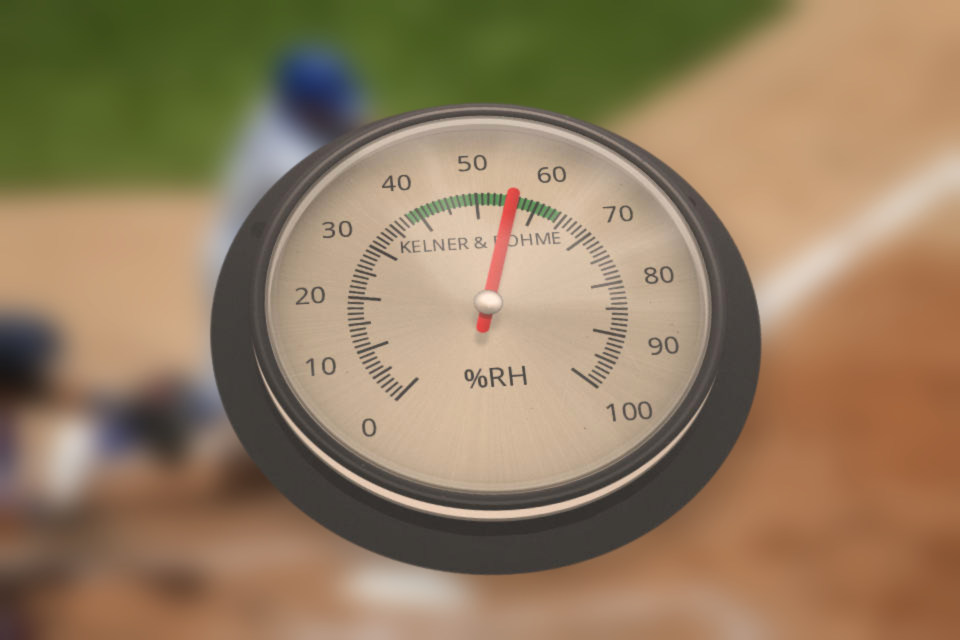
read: **56** %
